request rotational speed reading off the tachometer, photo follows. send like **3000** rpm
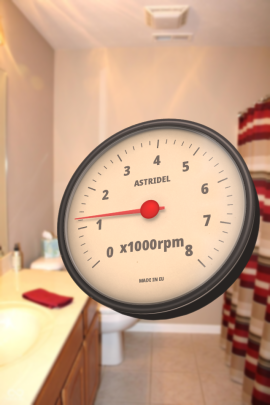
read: **1200** rpm
